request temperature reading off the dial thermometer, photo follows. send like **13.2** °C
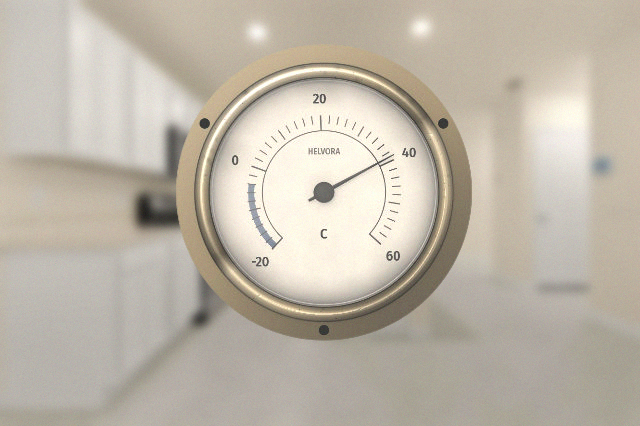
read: **39** °C
